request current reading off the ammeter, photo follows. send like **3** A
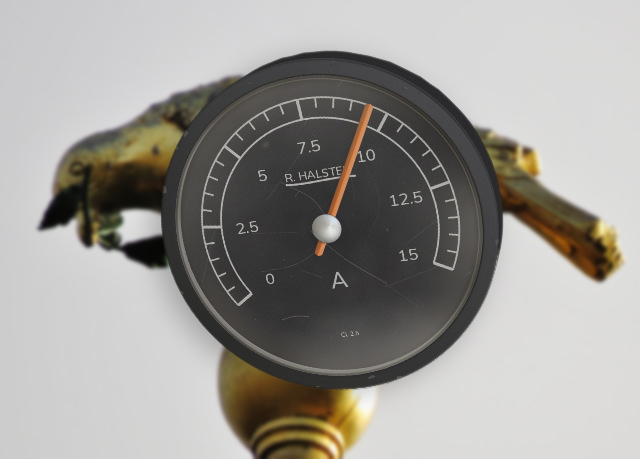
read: **9.5** A
